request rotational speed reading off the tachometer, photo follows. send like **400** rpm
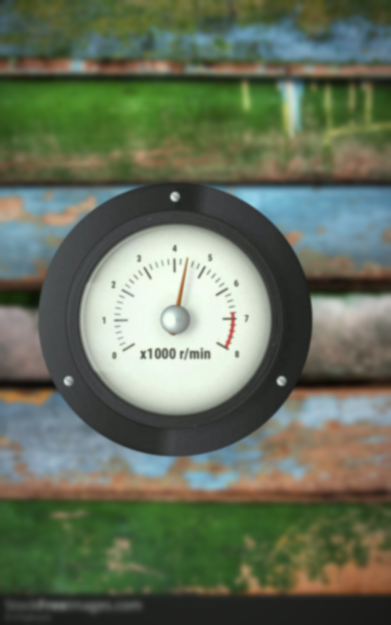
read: **4400** rpm
